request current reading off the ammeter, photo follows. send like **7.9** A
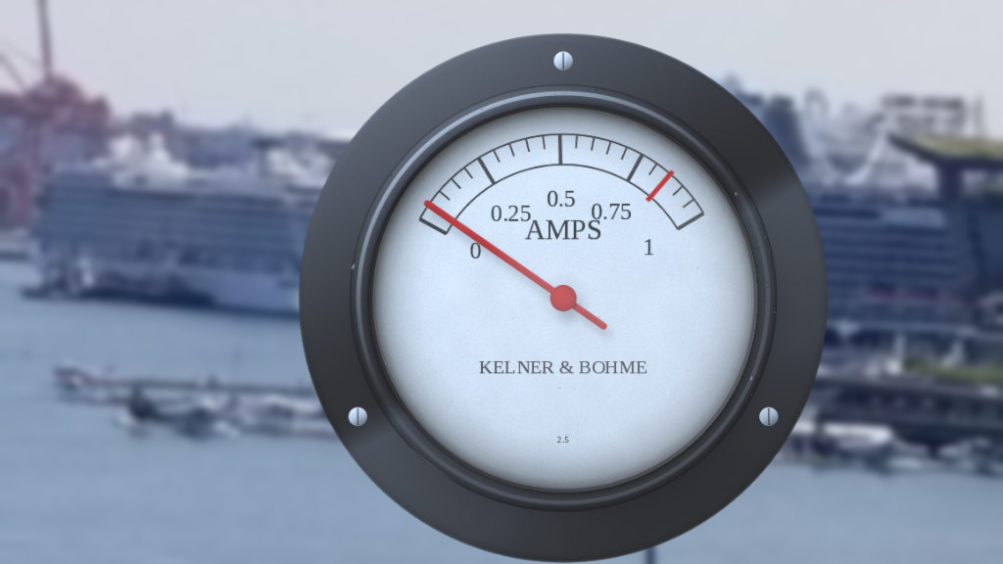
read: **0.05** A
